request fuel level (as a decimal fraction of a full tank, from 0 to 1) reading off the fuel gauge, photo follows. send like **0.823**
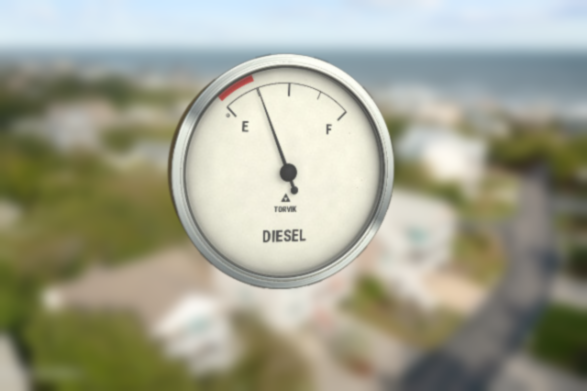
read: **0.25**
